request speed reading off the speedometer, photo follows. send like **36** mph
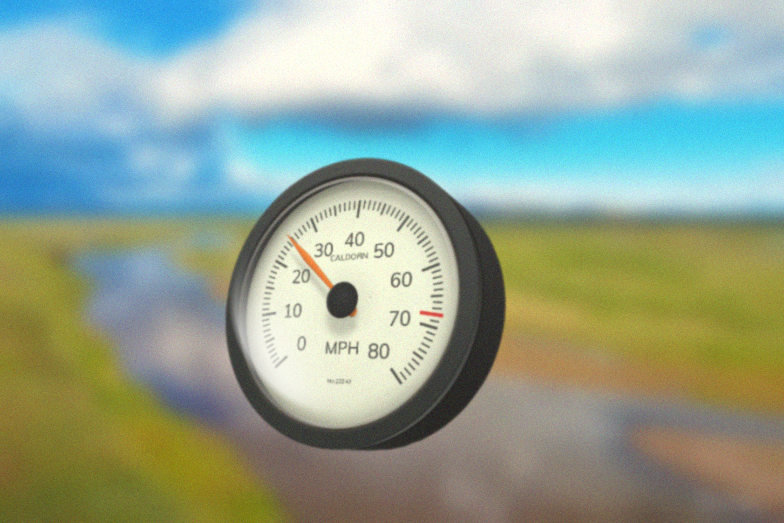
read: **25** mph
